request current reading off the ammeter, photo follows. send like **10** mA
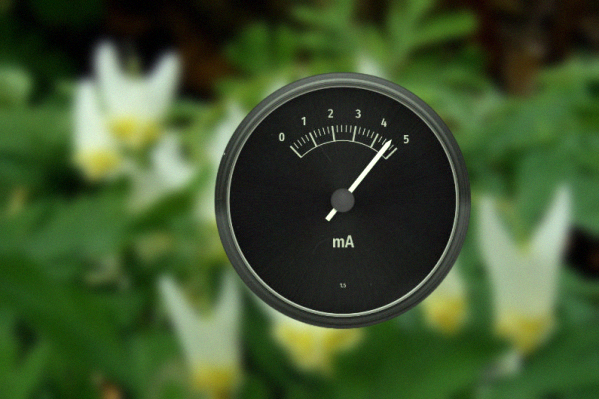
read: **4.6** mA
